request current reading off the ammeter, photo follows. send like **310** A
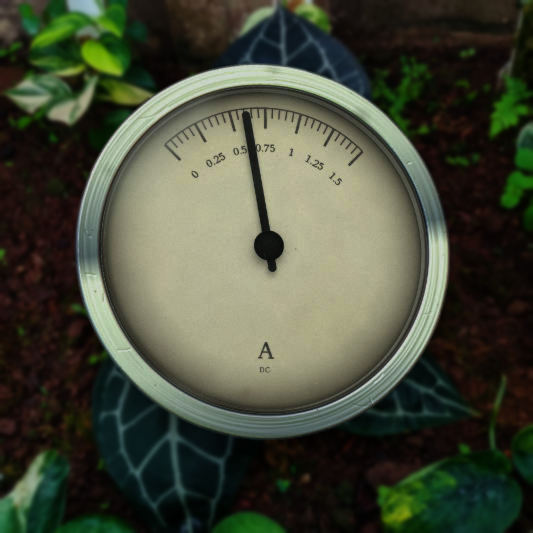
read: **0.6** A
